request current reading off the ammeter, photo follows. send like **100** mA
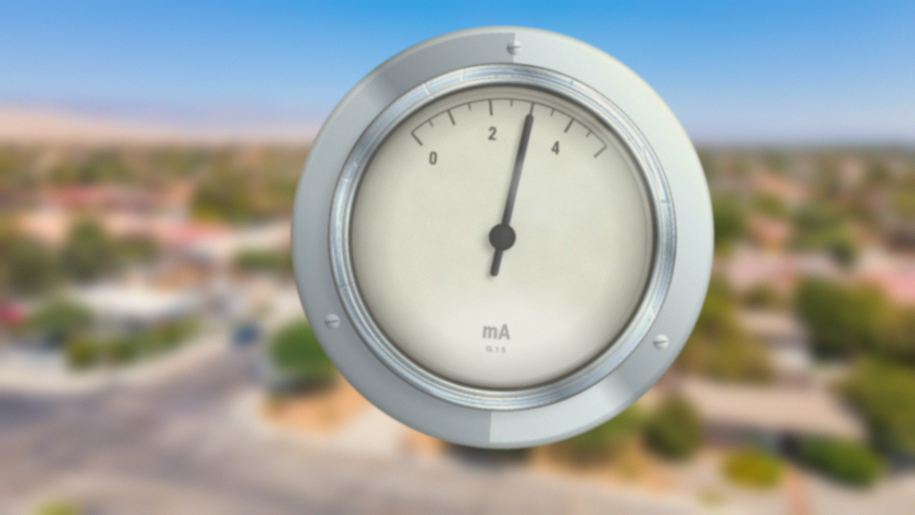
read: **3** mA
